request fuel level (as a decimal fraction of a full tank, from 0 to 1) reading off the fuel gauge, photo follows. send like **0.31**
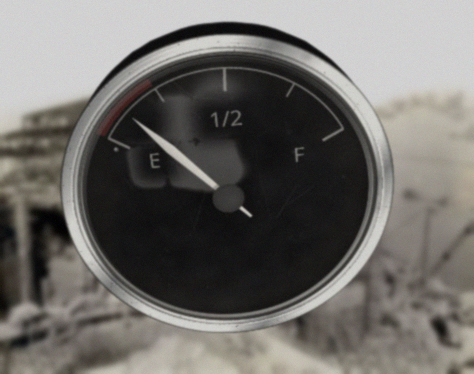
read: **0.125**
